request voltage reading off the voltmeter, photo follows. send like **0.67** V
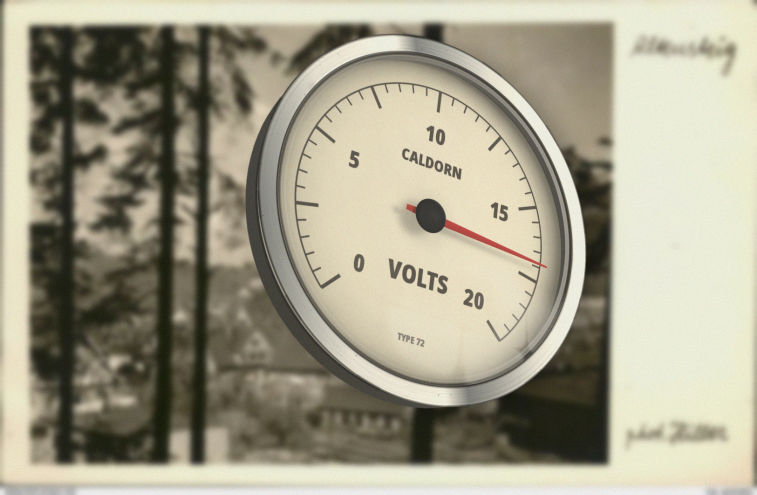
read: **17** V
